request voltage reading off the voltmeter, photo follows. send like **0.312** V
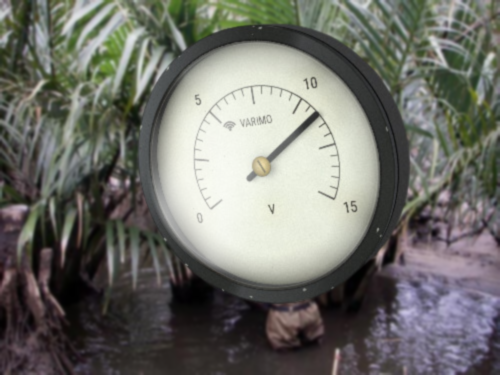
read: **11** V
